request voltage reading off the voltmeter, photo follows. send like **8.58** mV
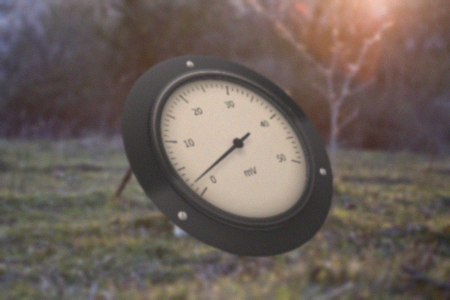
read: **2** mV
